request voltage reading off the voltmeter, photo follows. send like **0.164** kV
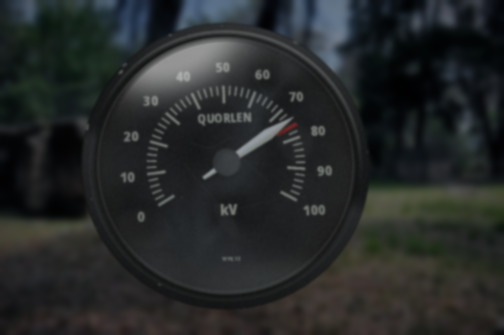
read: **74** kV
